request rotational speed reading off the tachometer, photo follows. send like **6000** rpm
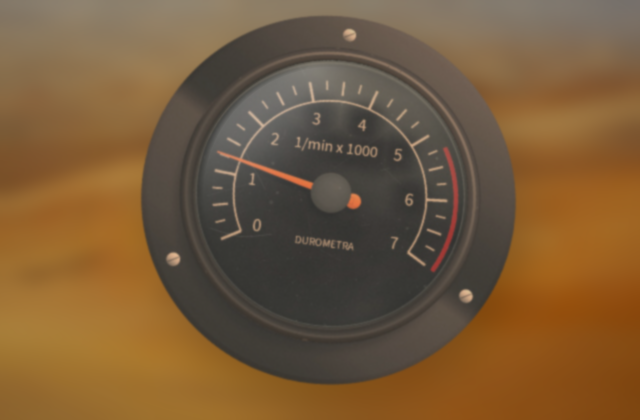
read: **1250** rpm
